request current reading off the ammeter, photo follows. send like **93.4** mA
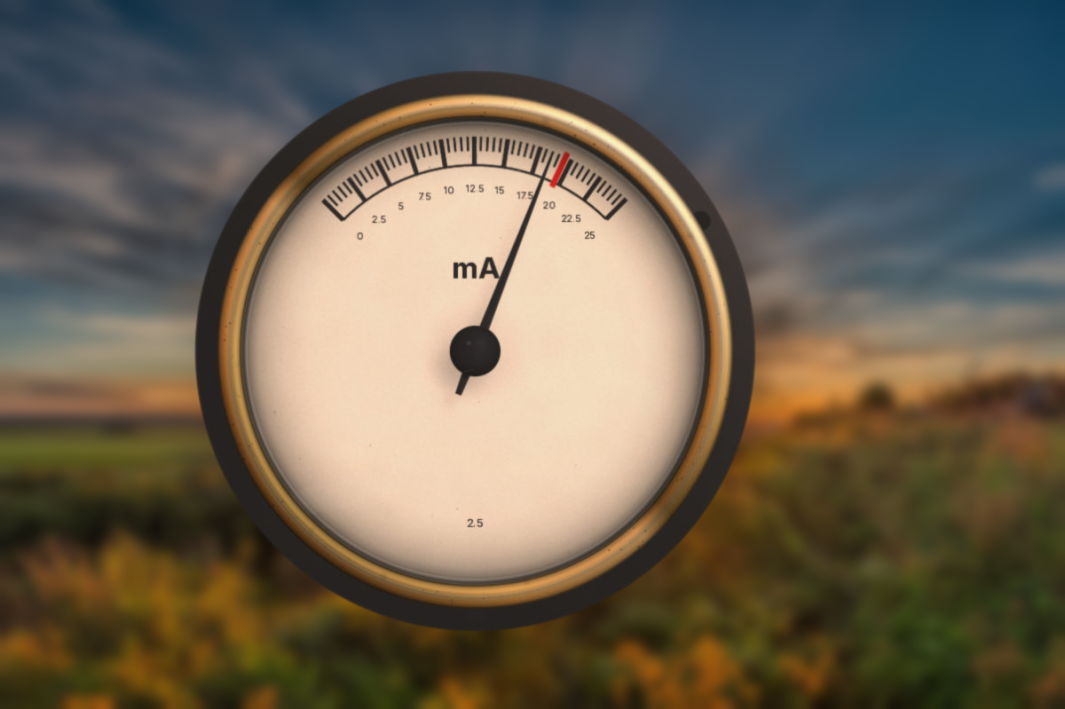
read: **18.5** mA
